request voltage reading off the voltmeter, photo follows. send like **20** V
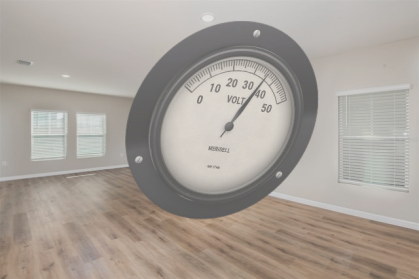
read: **35** V
